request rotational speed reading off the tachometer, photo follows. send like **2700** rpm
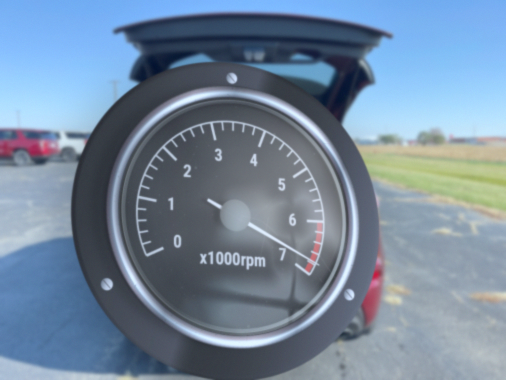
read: **6800** rpm
